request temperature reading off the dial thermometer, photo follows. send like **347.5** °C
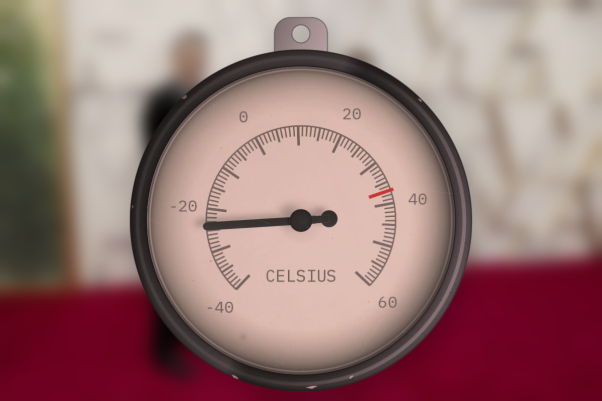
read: **-24** °C
